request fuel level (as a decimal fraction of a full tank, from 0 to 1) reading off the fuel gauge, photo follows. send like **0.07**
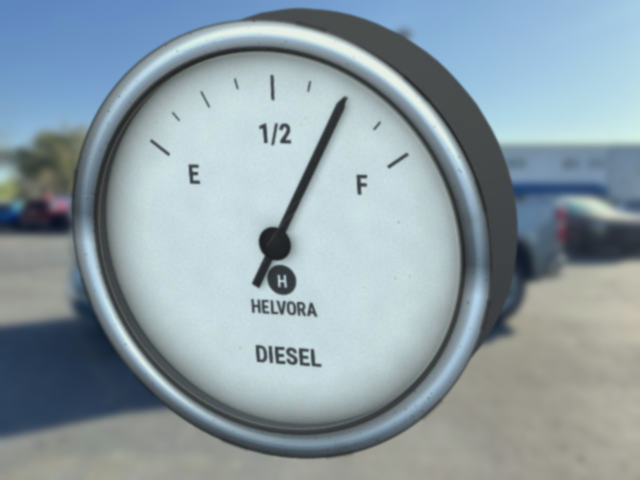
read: **0.75**
